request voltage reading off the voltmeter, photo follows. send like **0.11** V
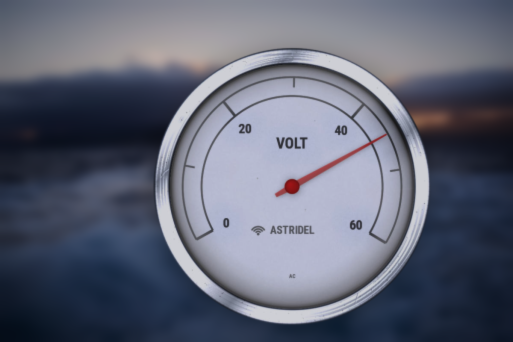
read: **45** V
